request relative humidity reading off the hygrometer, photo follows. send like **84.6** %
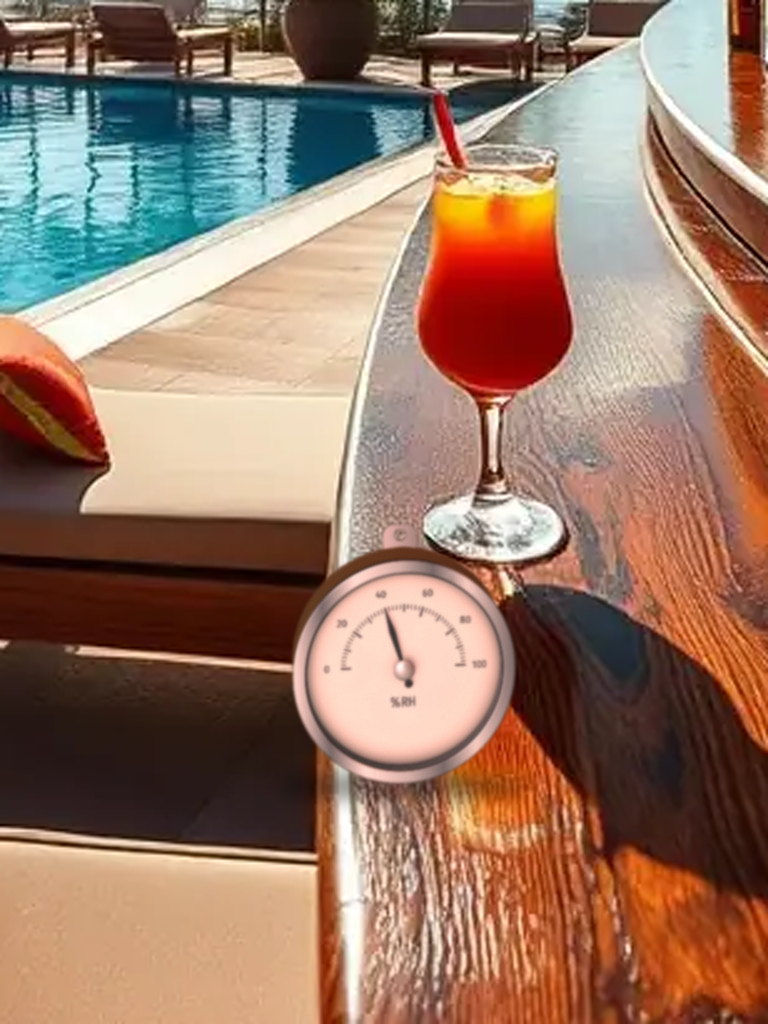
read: **40** %
